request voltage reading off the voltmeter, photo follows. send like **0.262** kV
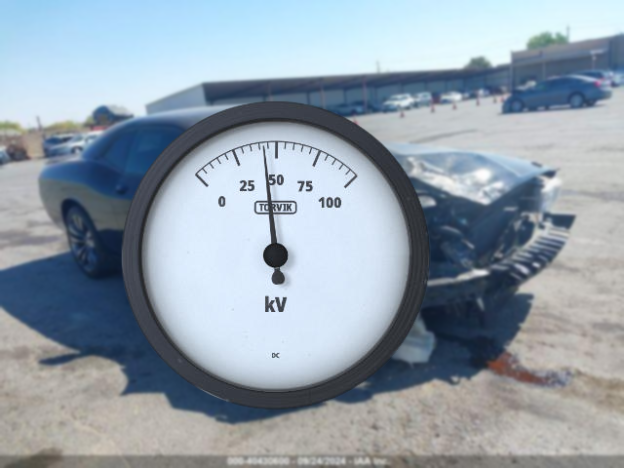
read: **42.5** kV
